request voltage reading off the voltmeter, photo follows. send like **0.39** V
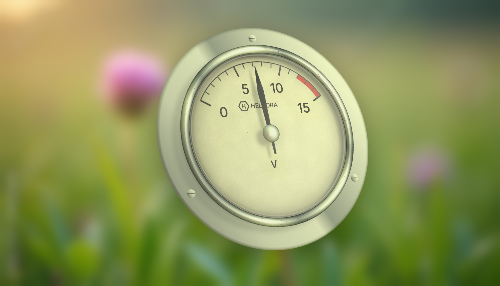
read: **7** V
